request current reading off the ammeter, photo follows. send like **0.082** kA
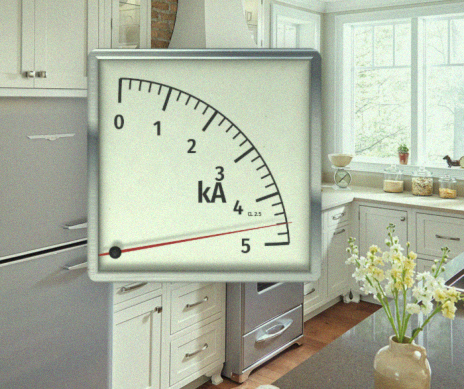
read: **4.6** kA
